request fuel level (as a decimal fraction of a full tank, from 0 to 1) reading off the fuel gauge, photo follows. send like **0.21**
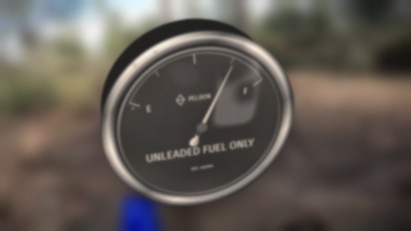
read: **0.75**
